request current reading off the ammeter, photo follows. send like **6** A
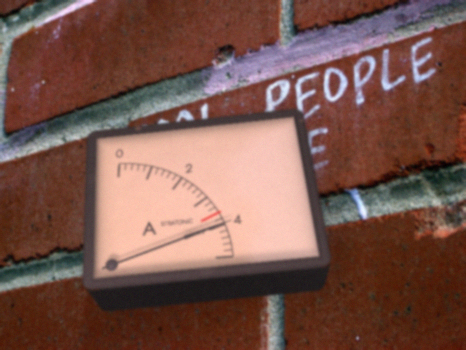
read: **4** A
